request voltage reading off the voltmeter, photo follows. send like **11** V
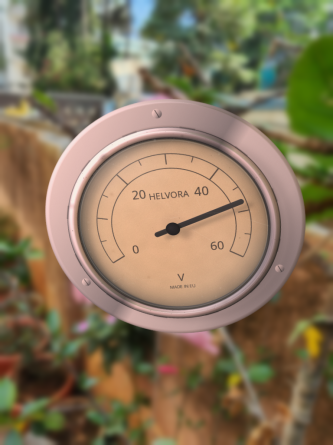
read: **47.5** V
